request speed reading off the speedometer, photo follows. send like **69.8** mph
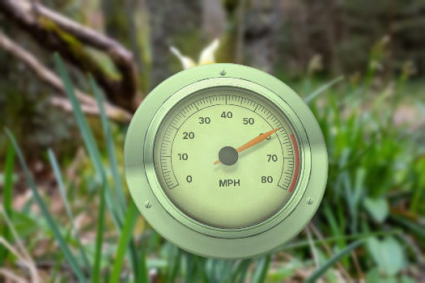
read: **60** mph
